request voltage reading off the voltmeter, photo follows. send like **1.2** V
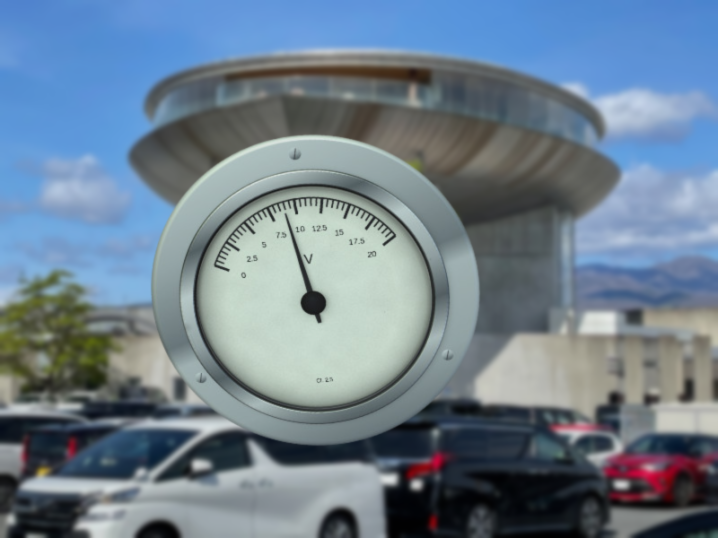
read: **9** V
